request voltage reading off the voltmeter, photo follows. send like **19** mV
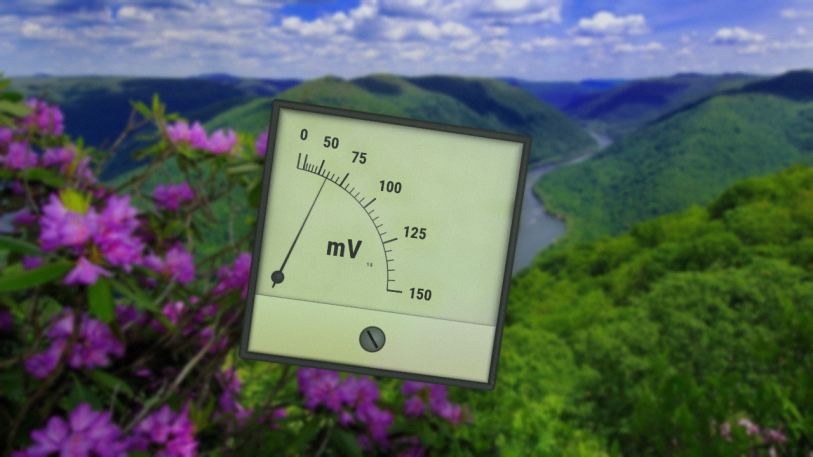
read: **60** mV
